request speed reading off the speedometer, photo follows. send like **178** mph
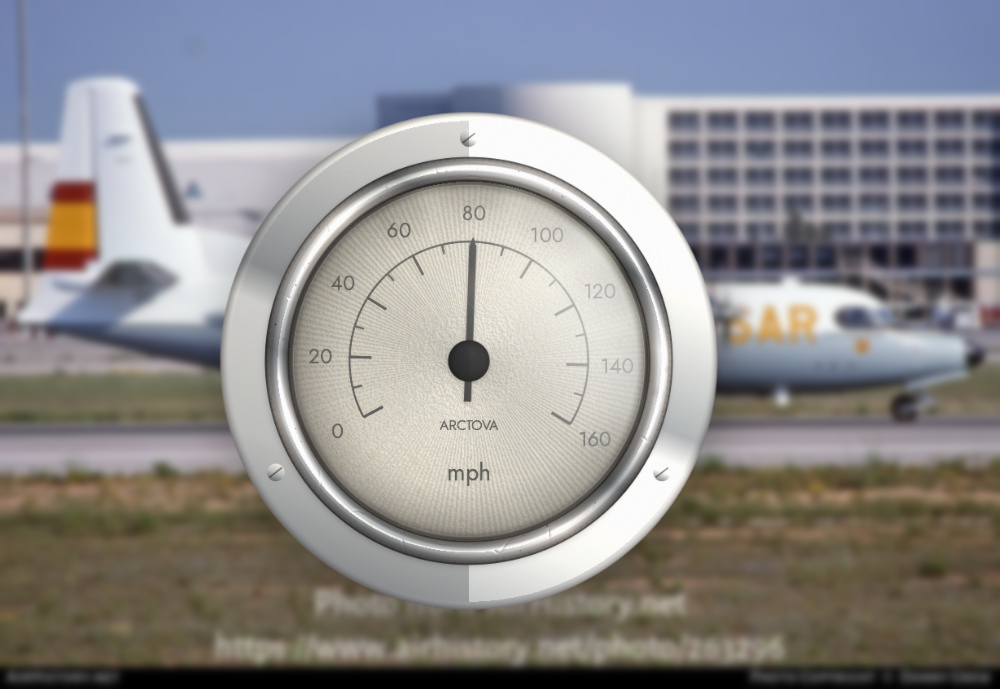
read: **80** mph
